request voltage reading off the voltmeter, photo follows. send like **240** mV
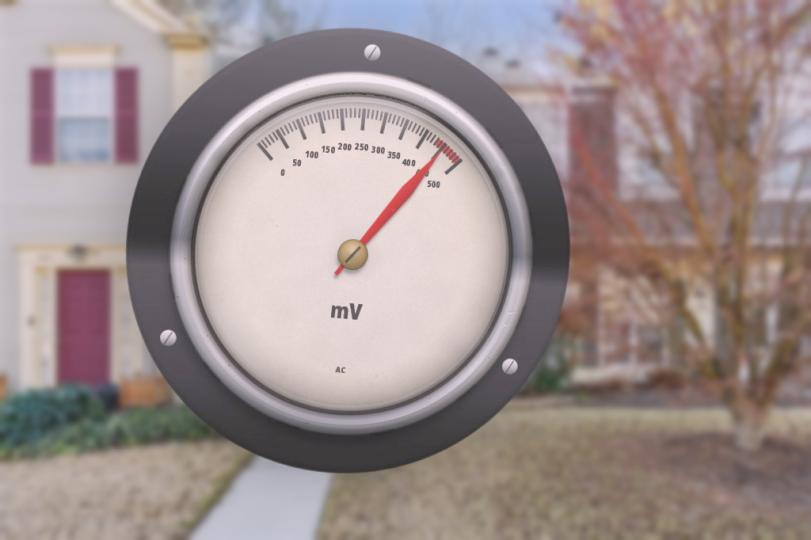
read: **450** mV
